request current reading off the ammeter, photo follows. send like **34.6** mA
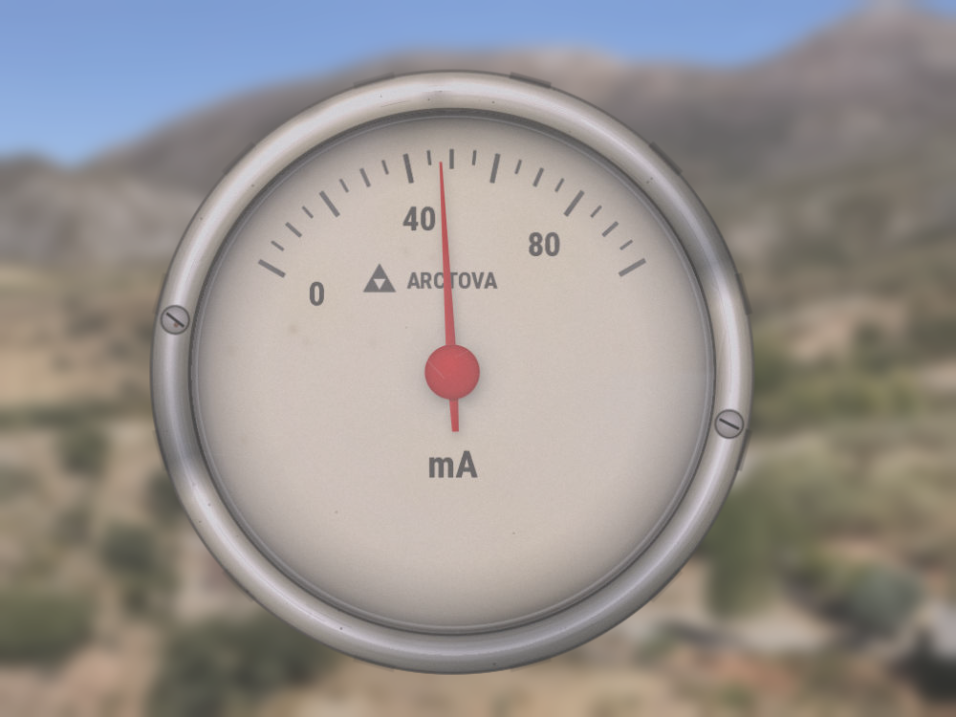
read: **47.5** mA
